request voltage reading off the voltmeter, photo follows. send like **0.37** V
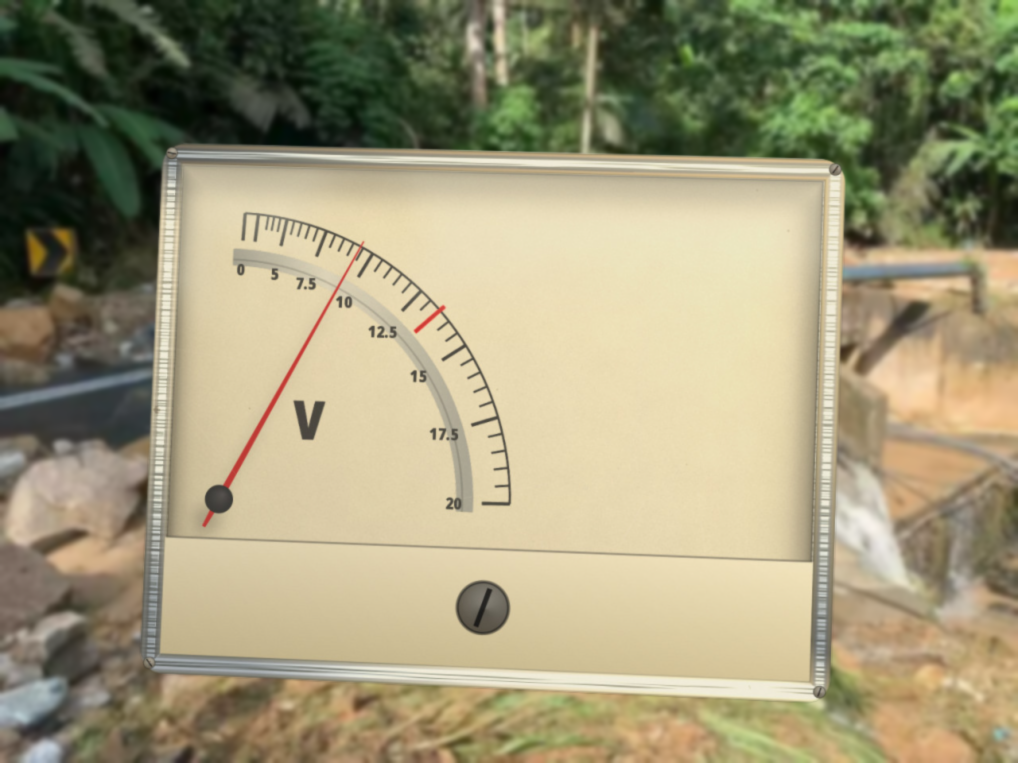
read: **9.5** V
